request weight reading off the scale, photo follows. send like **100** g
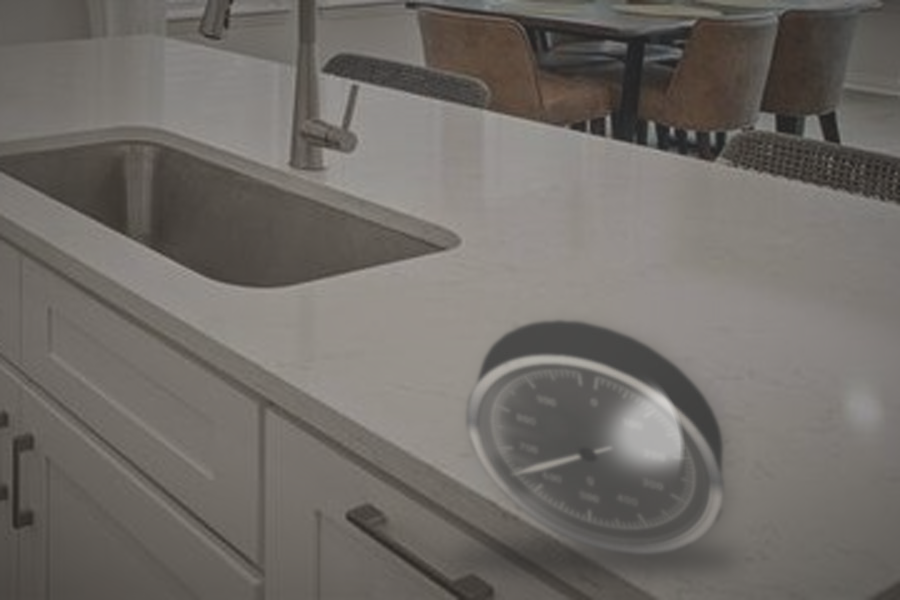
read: **650** g
